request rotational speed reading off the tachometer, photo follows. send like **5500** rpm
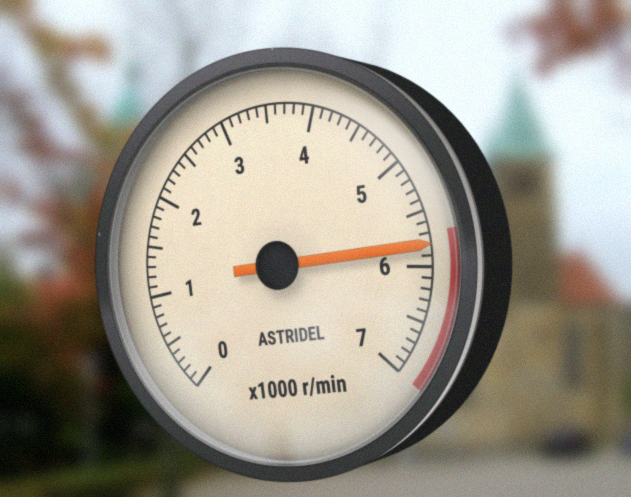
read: **5800** rpm
